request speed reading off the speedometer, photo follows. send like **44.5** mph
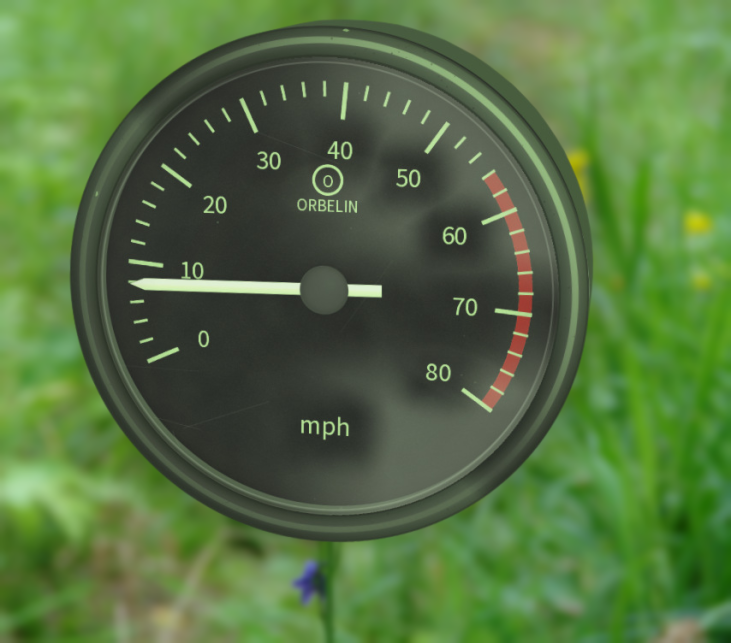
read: **8** mph
